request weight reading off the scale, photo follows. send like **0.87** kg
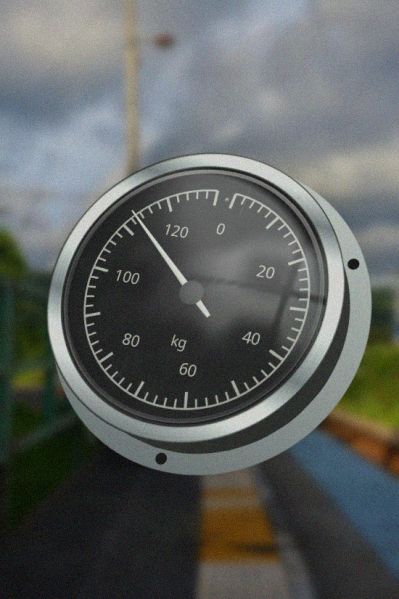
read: **113** kg
